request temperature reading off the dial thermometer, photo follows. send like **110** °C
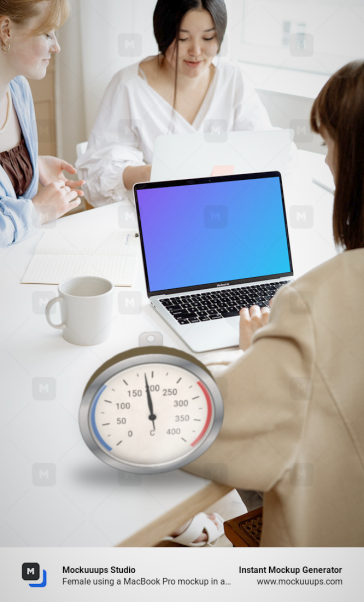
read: **187.5** °C
